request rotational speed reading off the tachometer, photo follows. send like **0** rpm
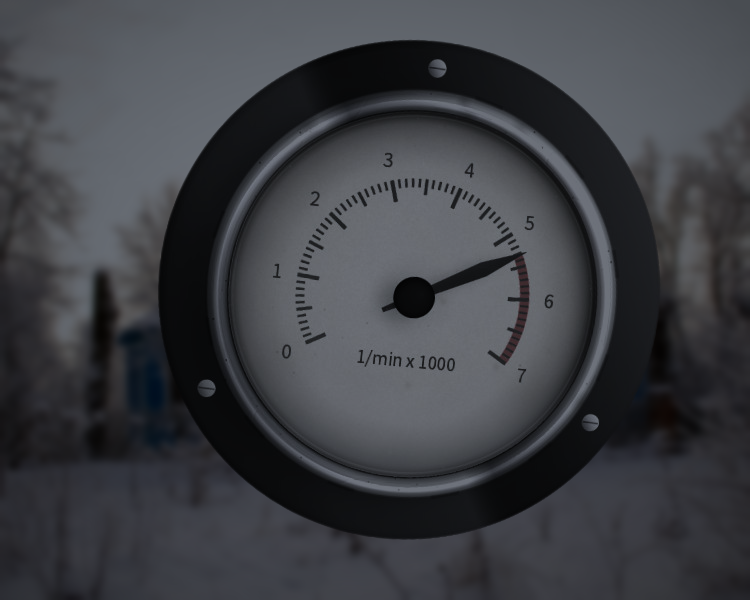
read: **5300** rpm
